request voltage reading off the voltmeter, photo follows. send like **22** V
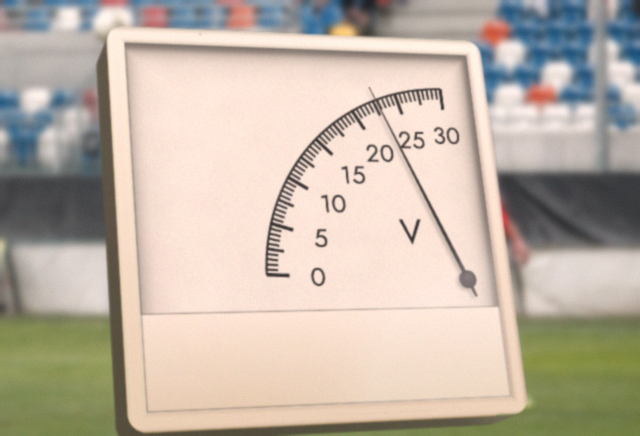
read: **22.5** V
